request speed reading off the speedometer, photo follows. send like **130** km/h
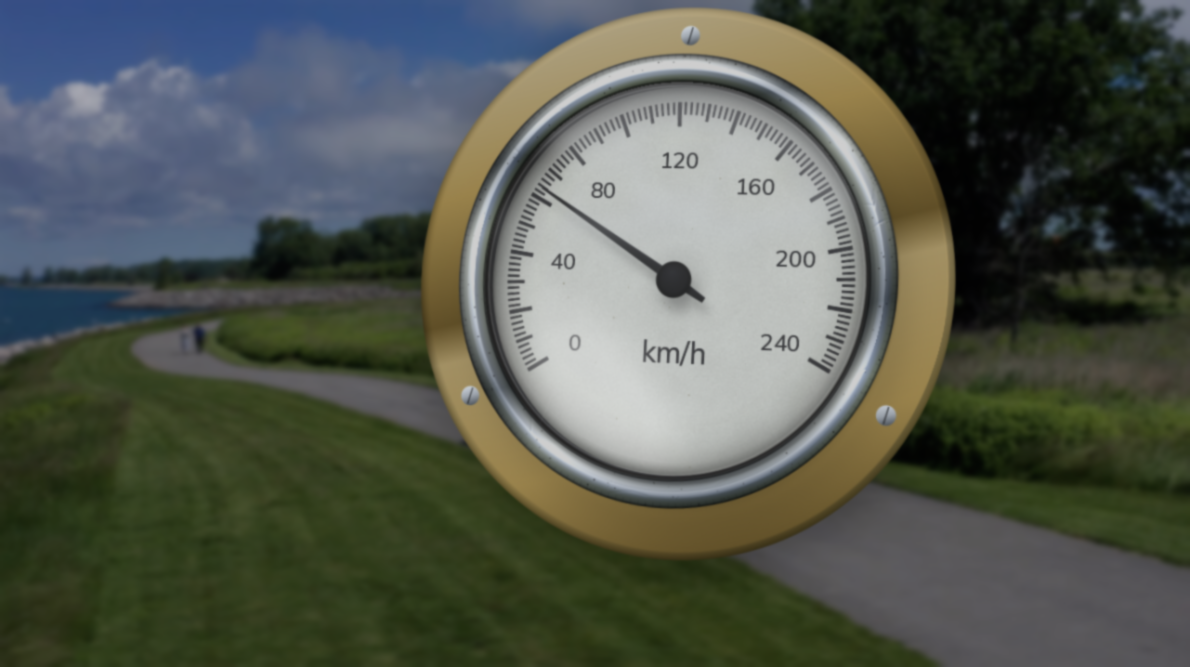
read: **64** km/h
